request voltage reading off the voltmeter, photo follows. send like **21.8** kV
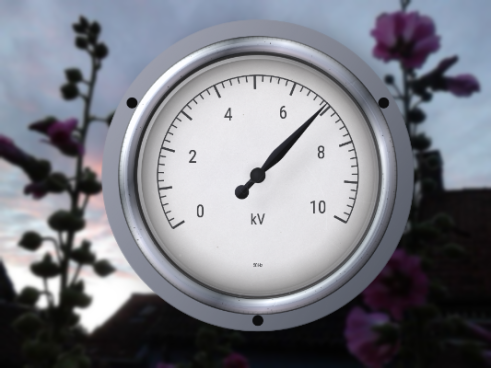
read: **6.9** kV
